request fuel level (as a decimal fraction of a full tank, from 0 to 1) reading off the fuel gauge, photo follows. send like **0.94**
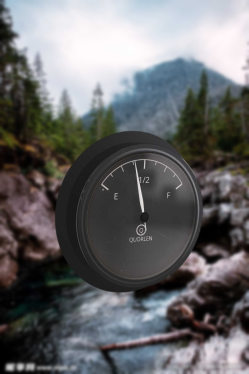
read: **0.375**
